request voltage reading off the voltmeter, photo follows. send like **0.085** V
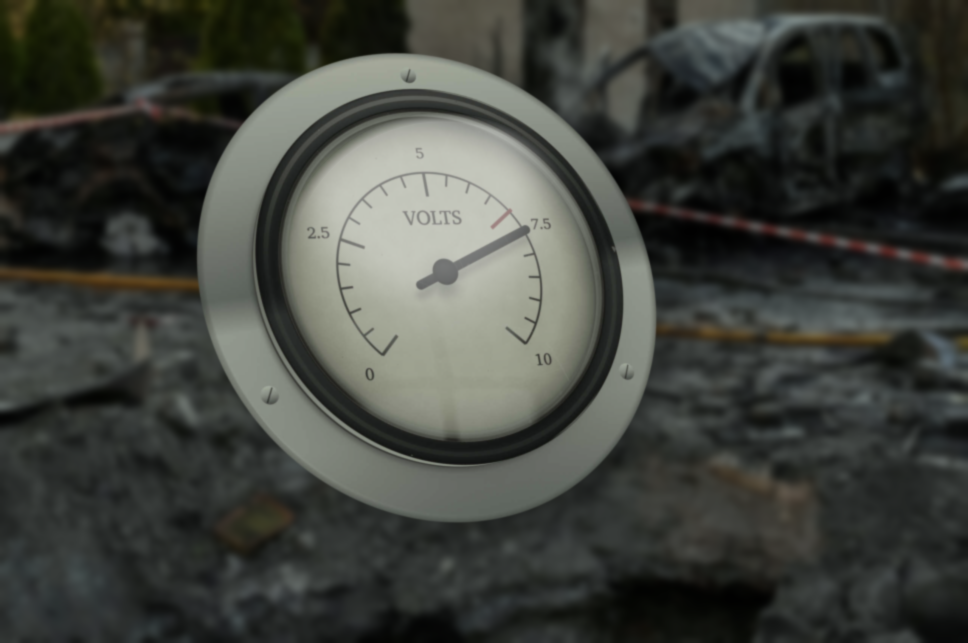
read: **7.5** V
